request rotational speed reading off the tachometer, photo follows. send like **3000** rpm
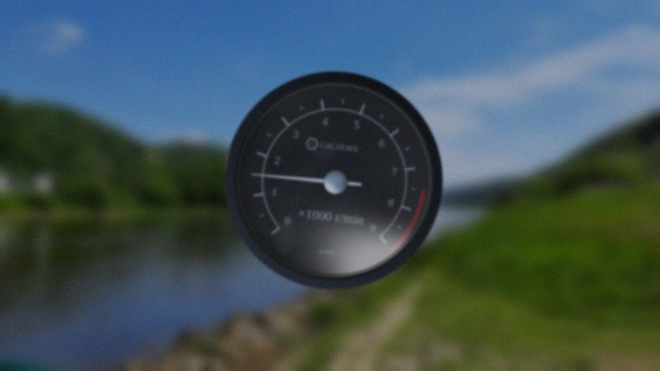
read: **1500** rpm
